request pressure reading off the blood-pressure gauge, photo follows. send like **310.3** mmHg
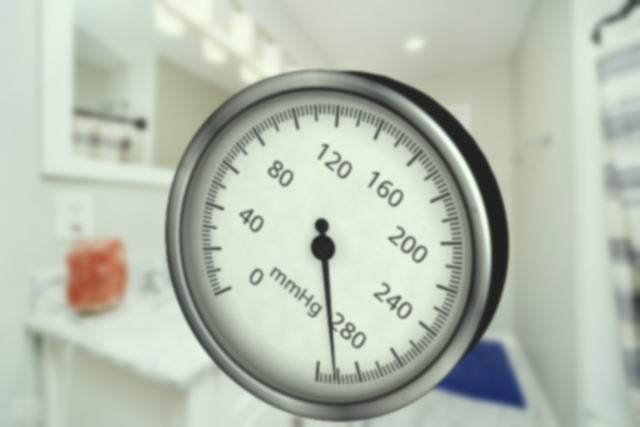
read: **290** mmHg
